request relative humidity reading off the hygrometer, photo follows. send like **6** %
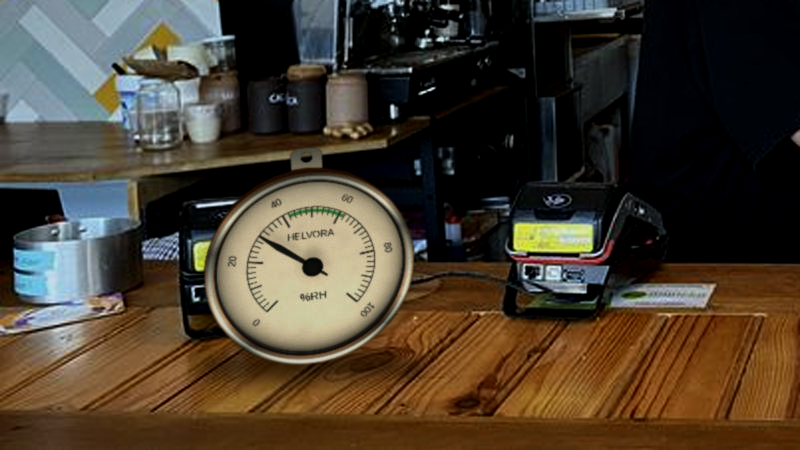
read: **30** %
